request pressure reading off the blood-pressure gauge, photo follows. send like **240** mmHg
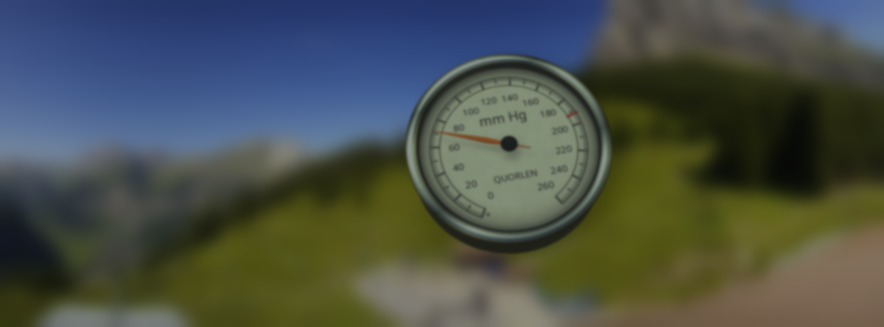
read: **70** mmHg
